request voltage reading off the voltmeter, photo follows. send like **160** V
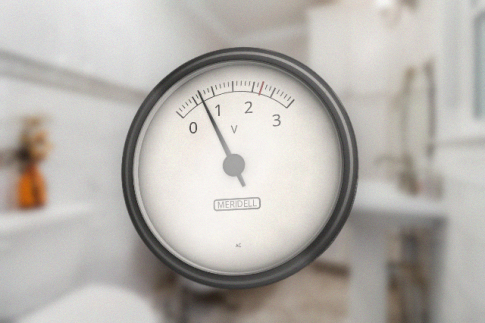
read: **0.7** V
